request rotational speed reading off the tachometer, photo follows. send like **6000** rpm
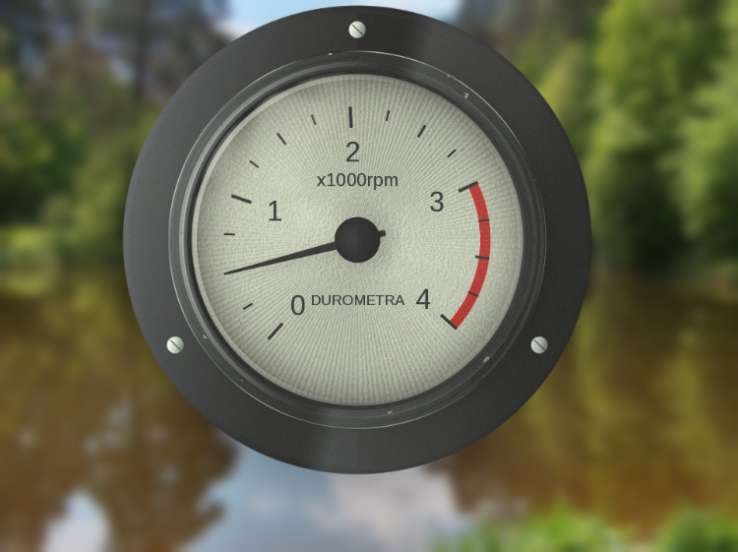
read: **500** rpm
